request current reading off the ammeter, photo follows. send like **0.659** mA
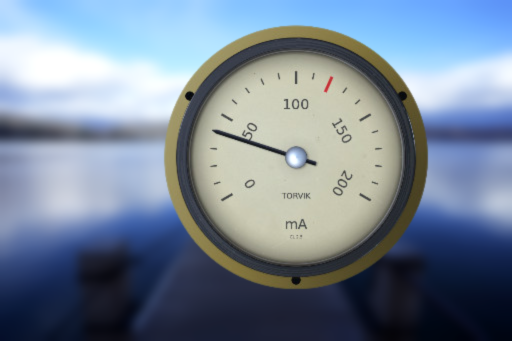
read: **40** mA
